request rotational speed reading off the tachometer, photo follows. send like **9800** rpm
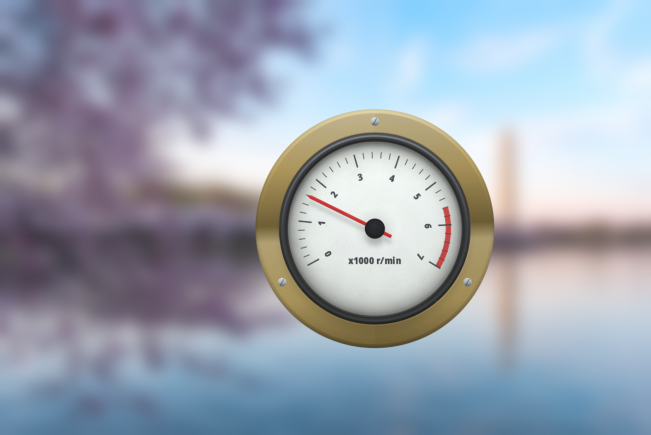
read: **1600** rpm
